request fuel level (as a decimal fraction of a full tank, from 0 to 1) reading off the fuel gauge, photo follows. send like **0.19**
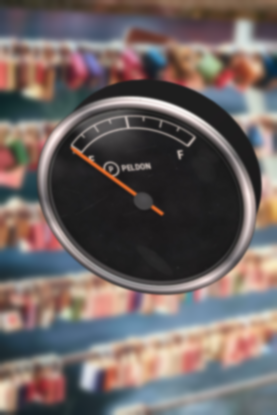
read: **0**
